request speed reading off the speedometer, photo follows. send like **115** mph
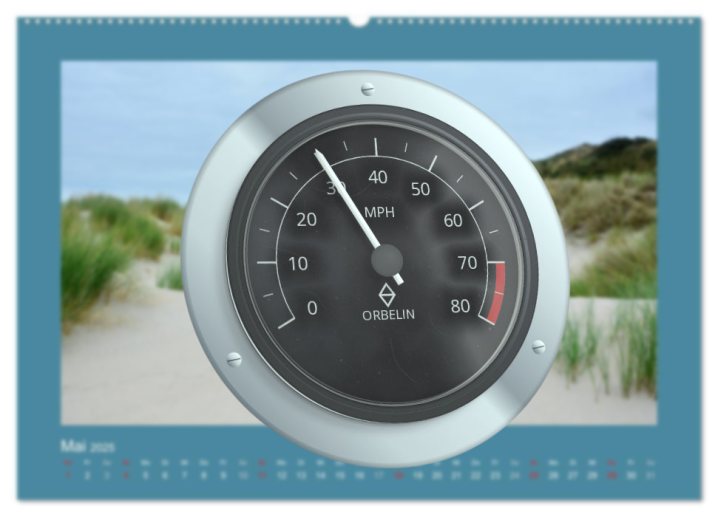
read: **30** mph
